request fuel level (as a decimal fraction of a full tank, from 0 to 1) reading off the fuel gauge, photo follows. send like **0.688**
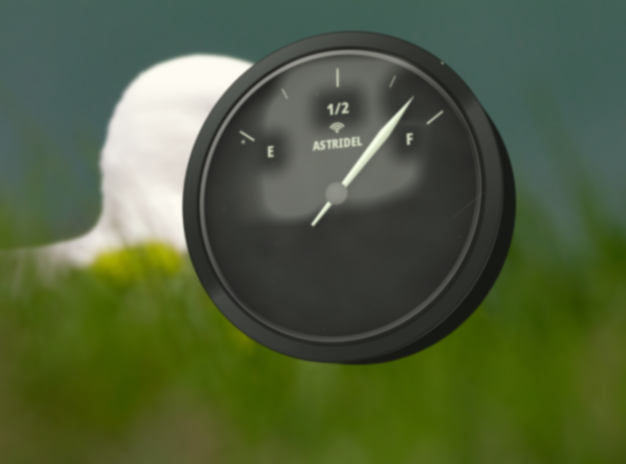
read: **0.875**
